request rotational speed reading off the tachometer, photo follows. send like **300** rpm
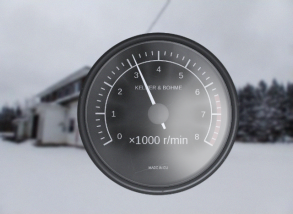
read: **3200** rpm
